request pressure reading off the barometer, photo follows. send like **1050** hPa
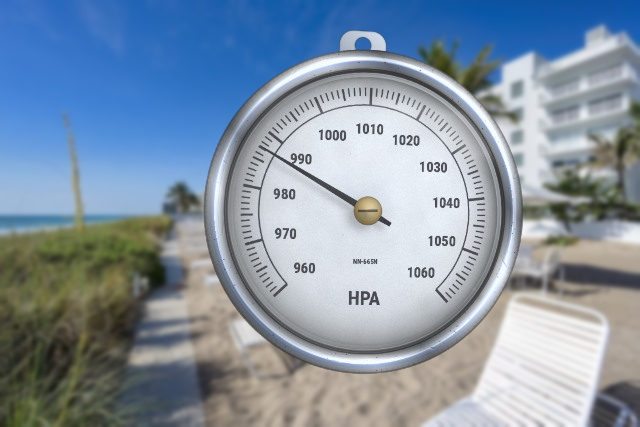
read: **987** hPa
